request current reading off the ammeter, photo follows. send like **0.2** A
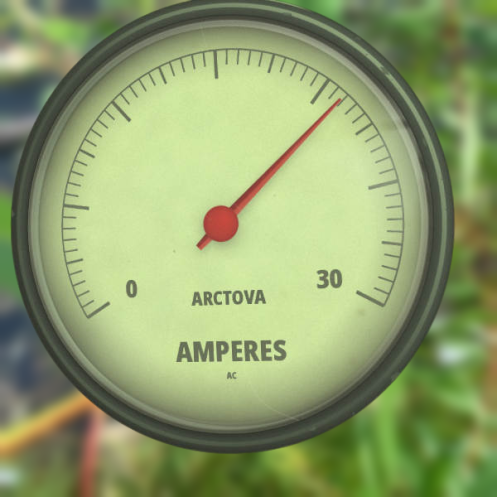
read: **21** A
